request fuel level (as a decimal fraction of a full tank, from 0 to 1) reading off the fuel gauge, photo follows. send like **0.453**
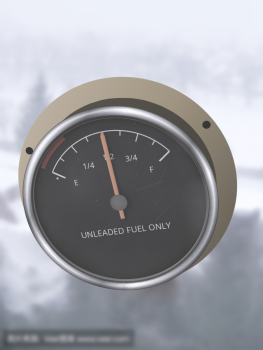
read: **0.5**
